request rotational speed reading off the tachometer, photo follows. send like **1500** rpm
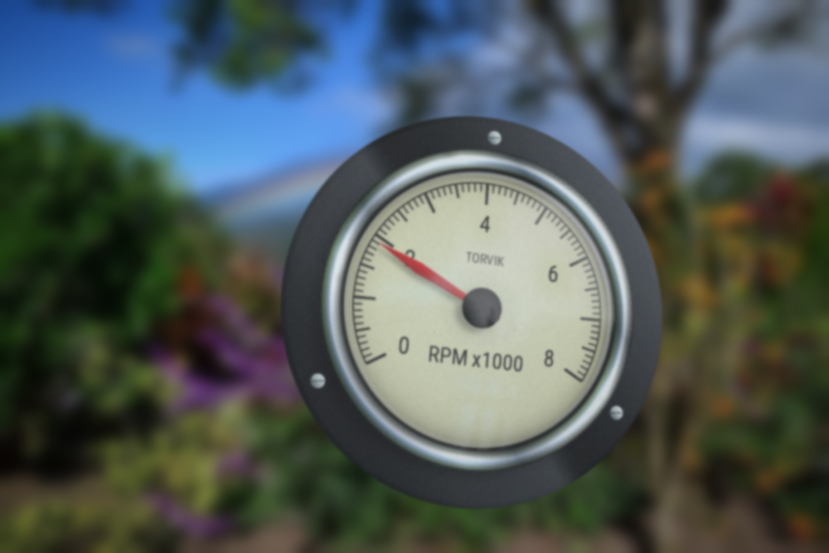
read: **1900** rpm
